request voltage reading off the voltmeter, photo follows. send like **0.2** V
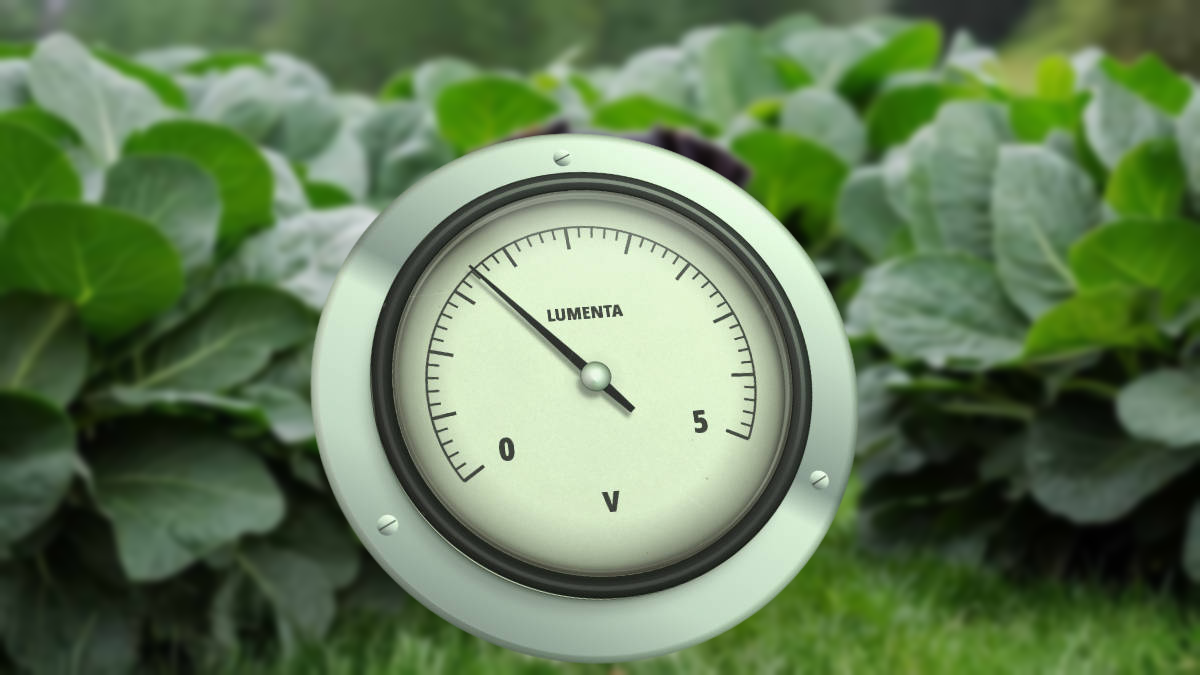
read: **1.7** V
